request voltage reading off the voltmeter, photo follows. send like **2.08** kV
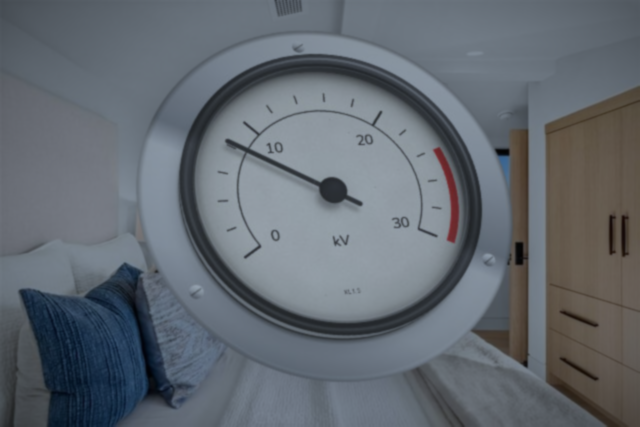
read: **8** kV
